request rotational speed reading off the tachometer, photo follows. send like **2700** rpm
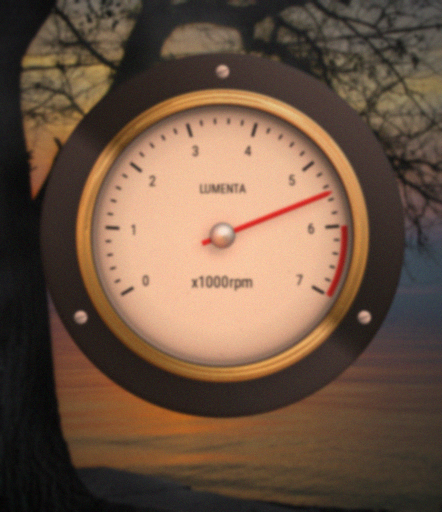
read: **5500** rpm
